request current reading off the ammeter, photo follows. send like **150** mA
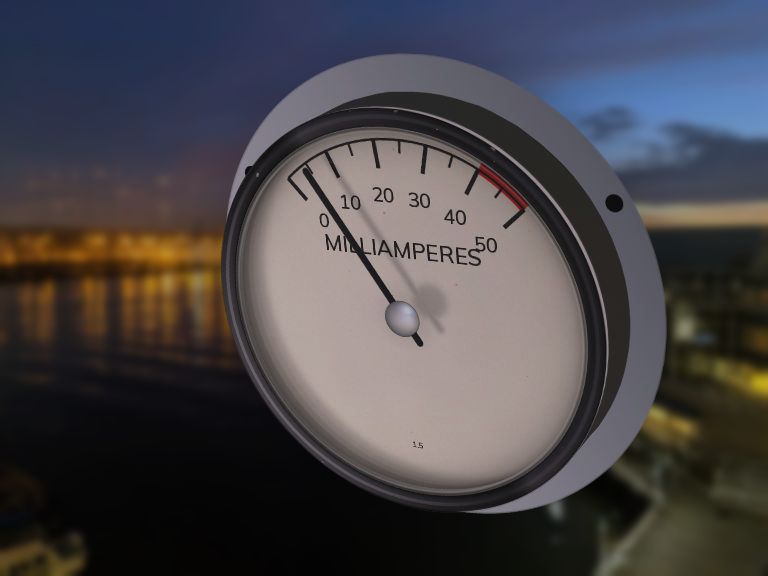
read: **5** mA
